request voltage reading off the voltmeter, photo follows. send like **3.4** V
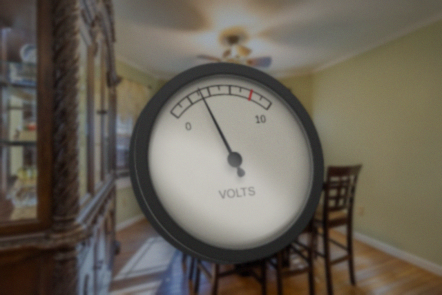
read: **3** V
